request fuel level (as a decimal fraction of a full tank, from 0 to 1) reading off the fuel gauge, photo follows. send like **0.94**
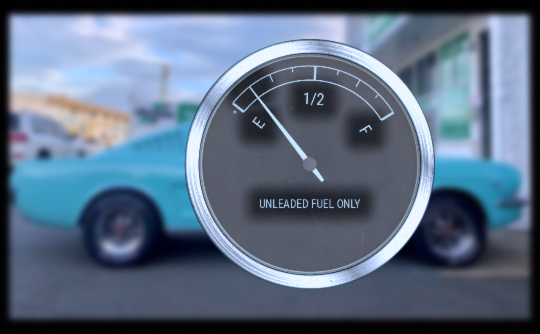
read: **0.125**
